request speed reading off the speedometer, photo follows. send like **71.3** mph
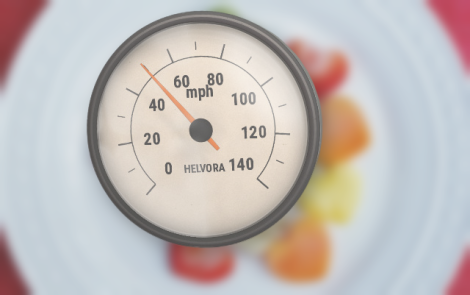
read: **50** mph
